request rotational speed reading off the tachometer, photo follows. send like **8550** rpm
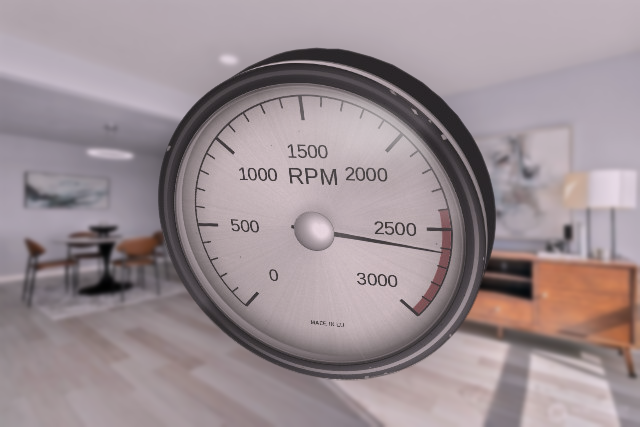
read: **2600** rpm
